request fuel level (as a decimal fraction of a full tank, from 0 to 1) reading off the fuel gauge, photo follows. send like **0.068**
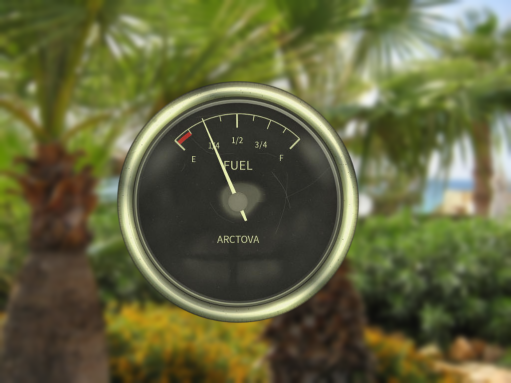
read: **0.25**
